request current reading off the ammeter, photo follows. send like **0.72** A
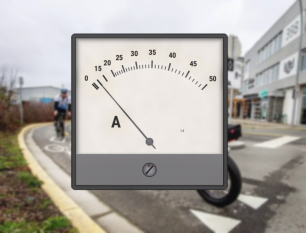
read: **10** A
